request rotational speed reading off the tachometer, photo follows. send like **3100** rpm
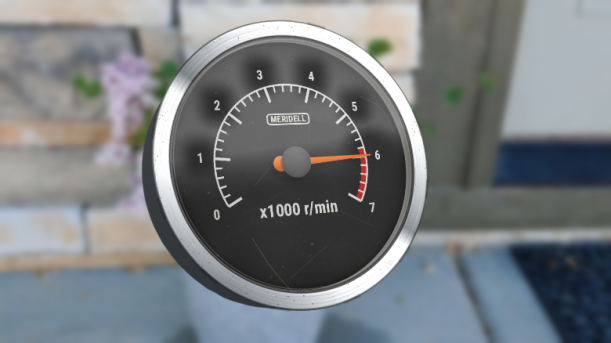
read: **6000** rpm
